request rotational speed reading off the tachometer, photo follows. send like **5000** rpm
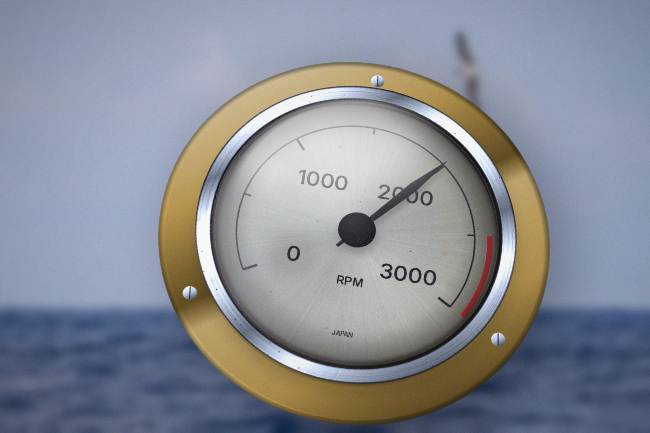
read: **2000** rpm
